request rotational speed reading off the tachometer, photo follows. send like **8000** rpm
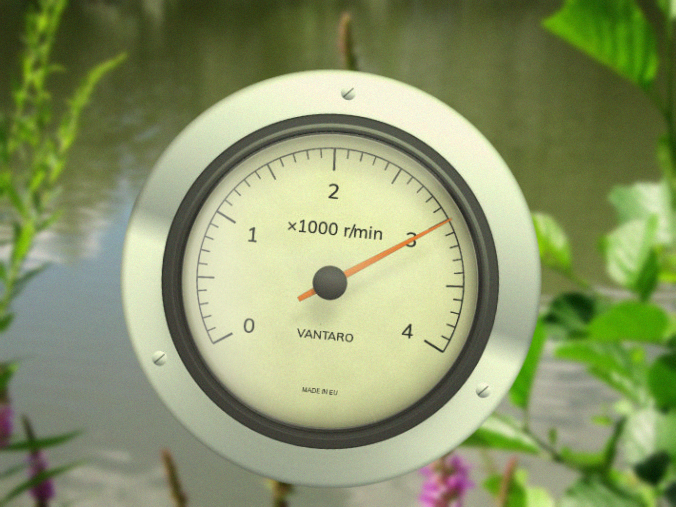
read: **3000** rpm
